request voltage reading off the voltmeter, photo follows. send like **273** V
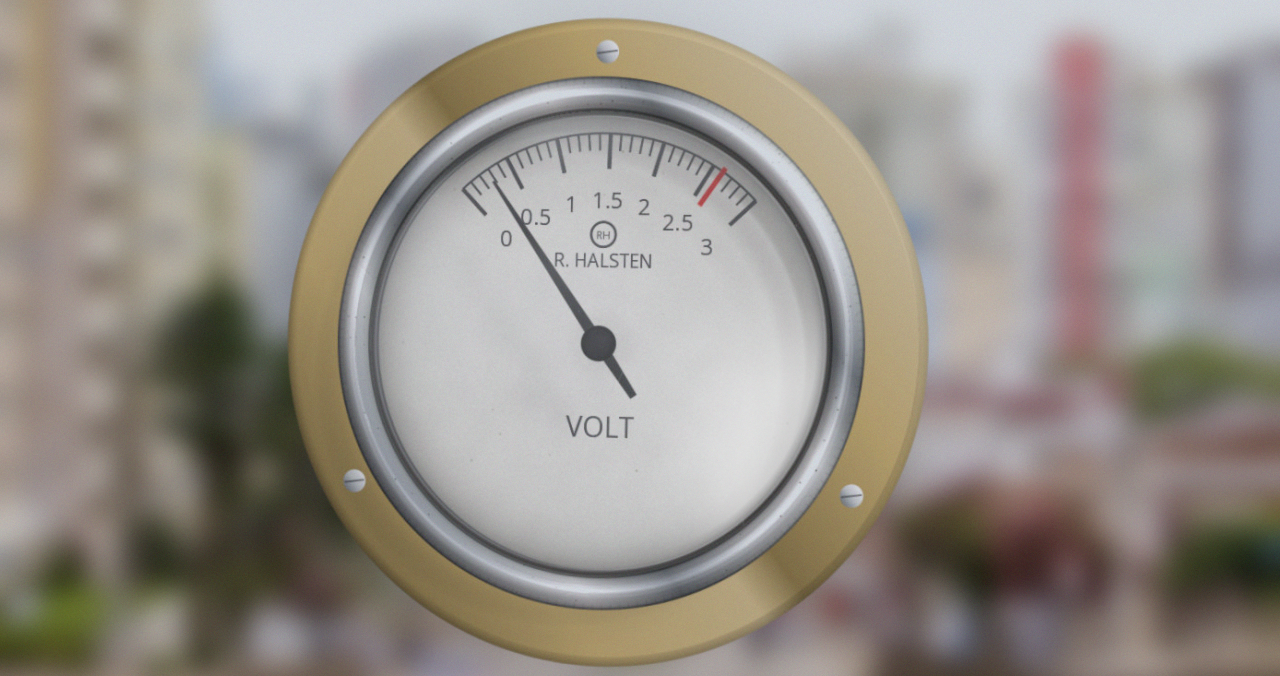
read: **0.3** V
